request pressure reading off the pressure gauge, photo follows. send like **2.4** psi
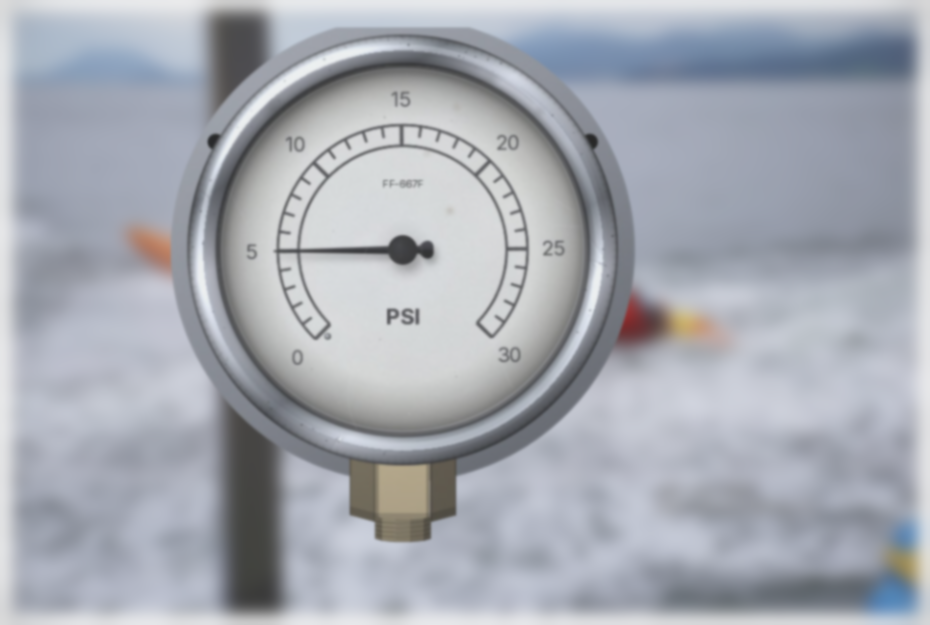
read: **5** psi
